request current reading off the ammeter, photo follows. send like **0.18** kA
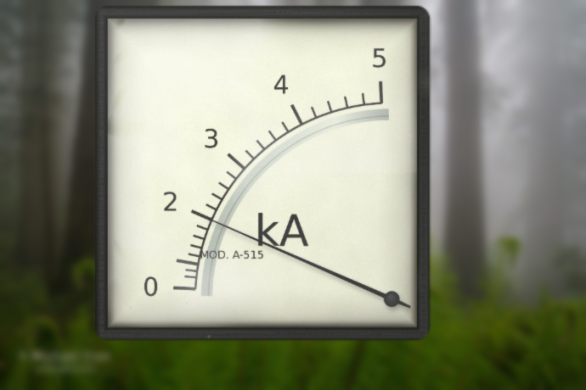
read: **2** kA
